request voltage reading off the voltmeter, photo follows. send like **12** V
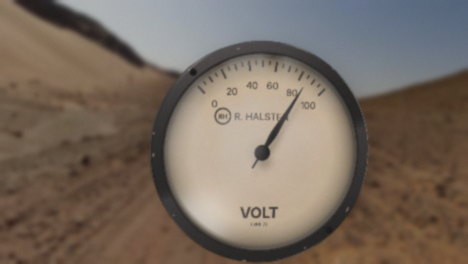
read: **85** V
